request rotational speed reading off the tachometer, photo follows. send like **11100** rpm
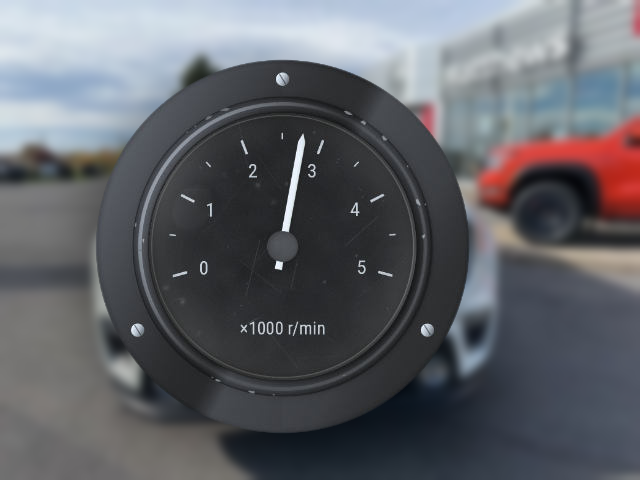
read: **2750** rpm
